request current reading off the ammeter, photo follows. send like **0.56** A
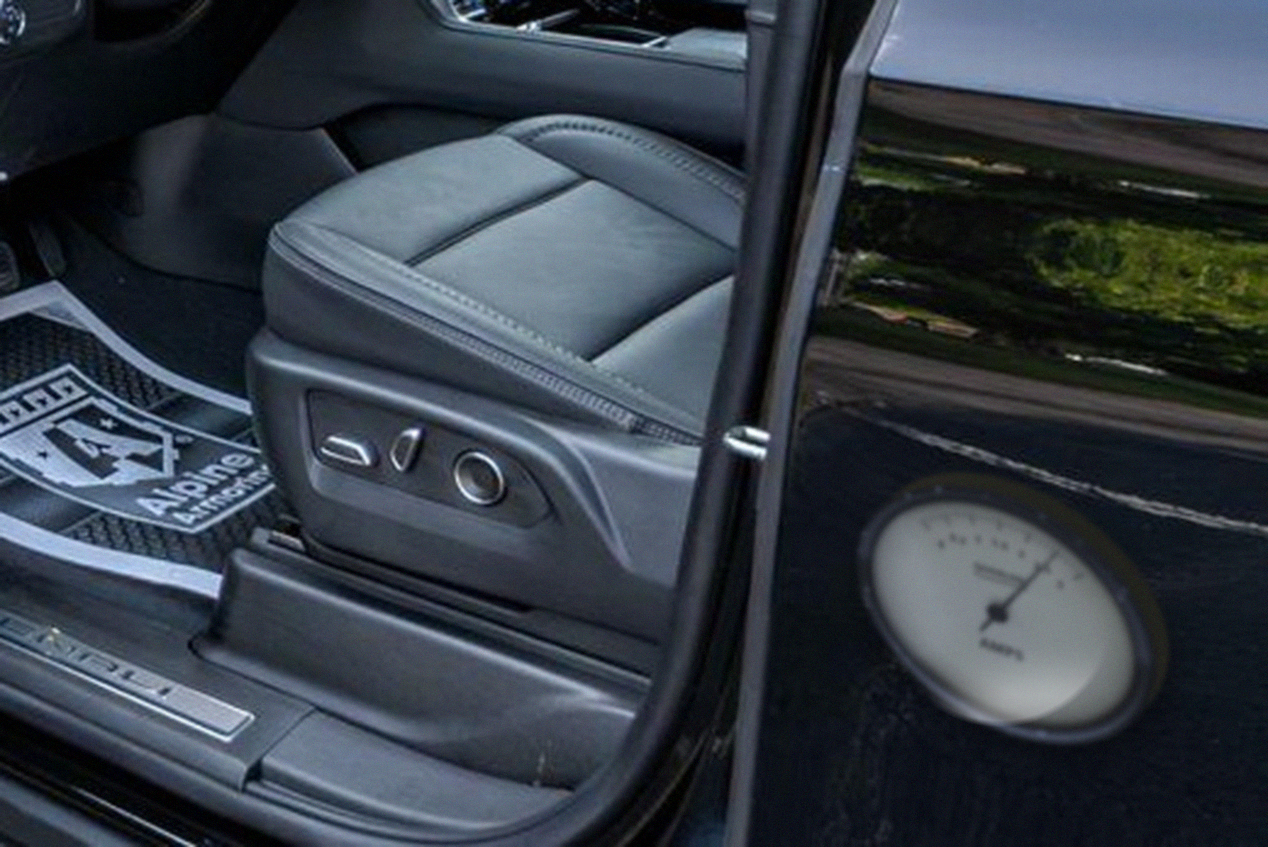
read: **2.5** A
